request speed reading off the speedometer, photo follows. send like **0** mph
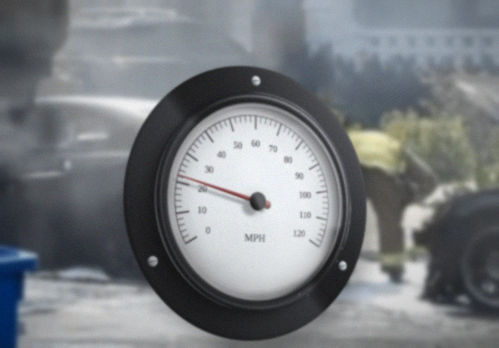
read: **22** mph
